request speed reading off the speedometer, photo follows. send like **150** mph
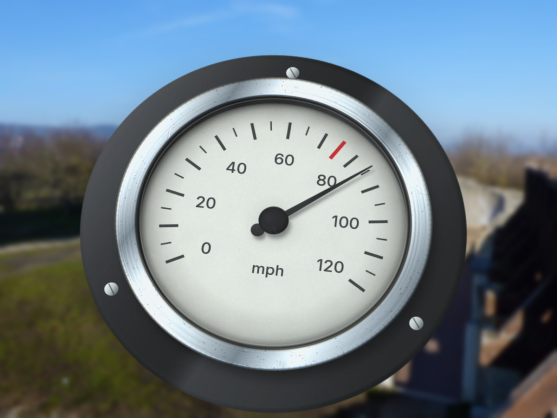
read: **85** mph
